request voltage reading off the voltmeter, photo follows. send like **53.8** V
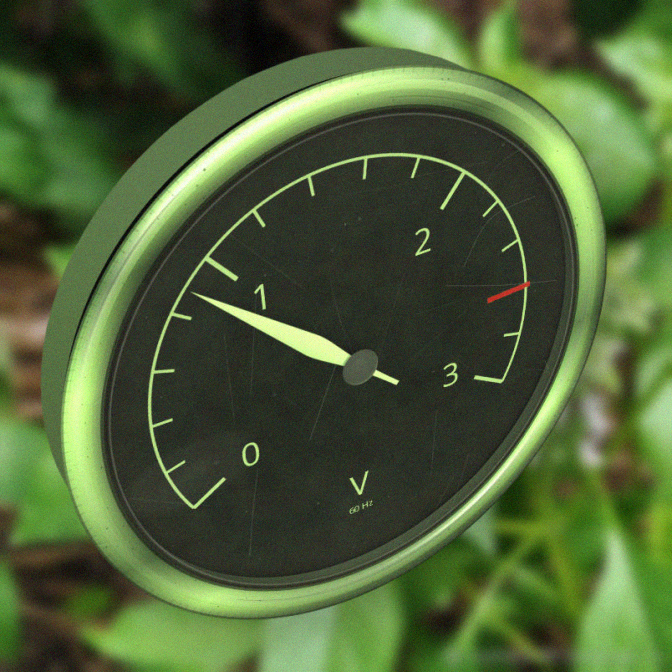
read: **0.9** V
